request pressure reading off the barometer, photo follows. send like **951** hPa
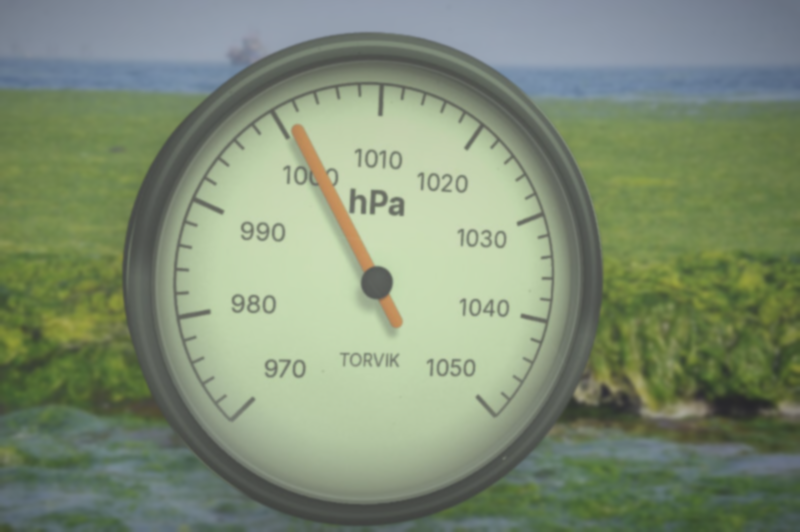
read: **1001** hPa
